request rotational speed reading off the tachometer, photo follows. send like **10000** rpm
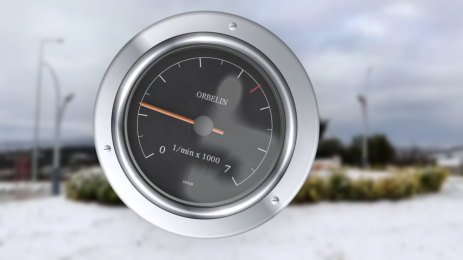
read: **1250** rpm
